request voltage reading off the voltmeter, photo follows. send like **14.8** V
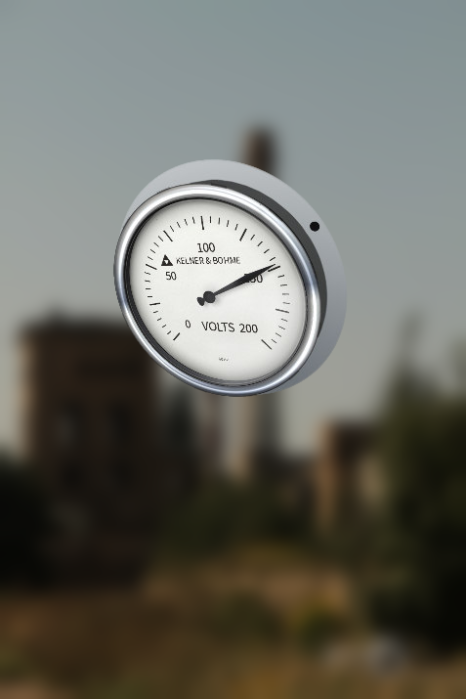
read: **147.5** V
